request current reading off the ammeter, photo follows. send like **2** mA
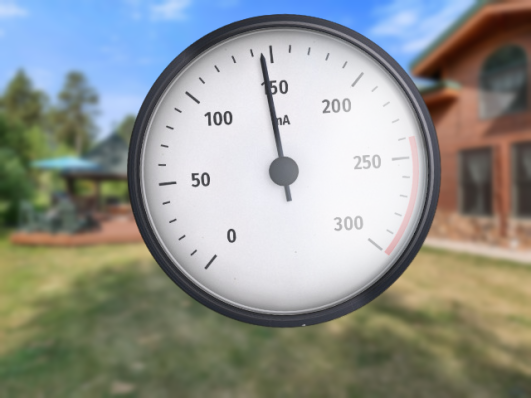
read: **145** mA
